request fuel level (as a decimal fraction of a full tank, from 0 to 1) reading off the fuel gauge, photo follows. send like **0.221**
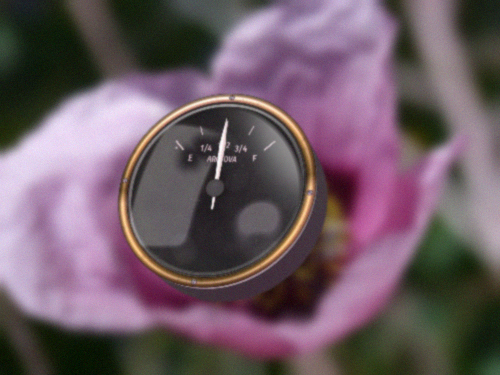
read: **0.5**
